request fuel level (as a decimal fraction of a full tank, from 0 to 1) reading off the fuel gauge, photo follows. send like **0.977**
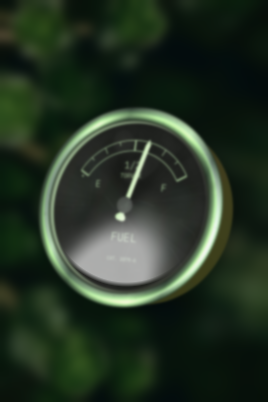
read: **0.625**
